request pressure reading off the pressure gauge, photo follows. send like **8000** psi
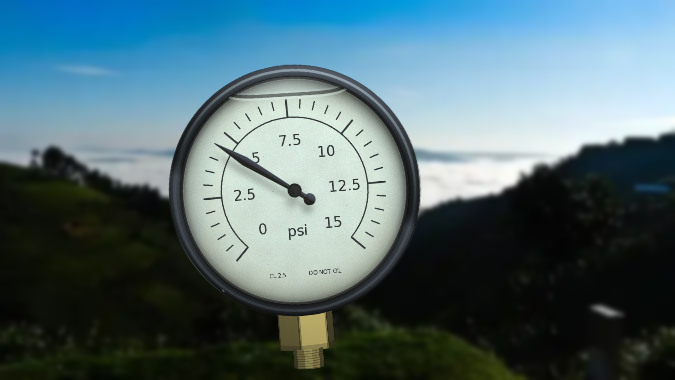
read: **4.5** psi
